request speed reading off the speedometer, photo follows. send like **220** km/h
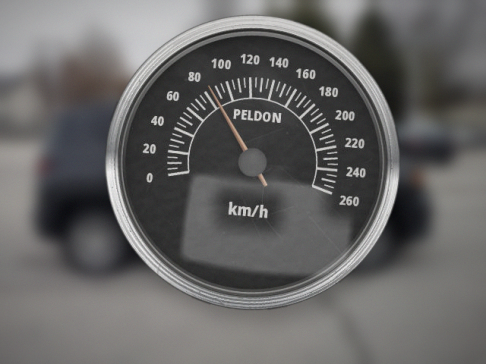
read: **85** km/h
